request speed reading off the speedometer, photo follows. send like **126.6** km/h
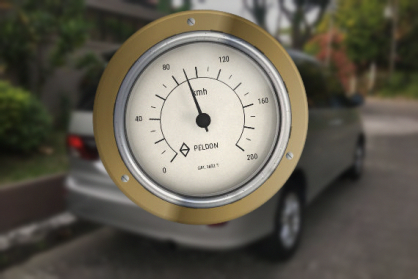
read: **90** km/h
